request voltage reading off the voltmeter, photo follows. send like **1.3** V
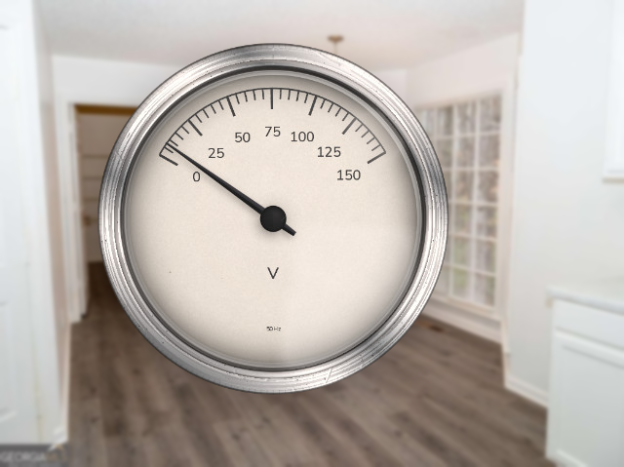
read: **7.5** V
